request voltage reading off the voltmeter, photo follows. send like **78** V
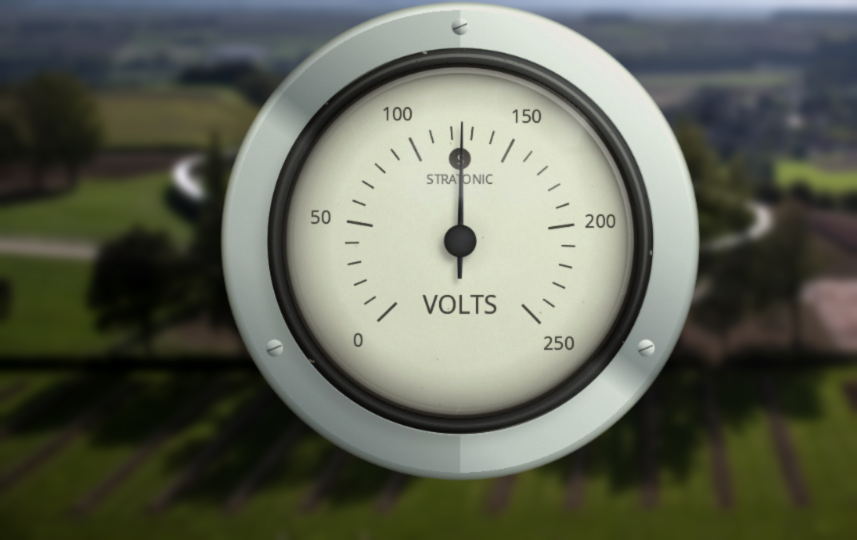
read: **125** V
